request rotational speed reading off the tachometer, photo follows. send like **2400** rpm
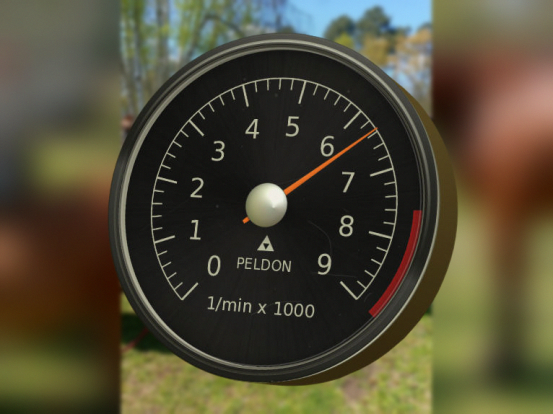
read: **6400** rpm
